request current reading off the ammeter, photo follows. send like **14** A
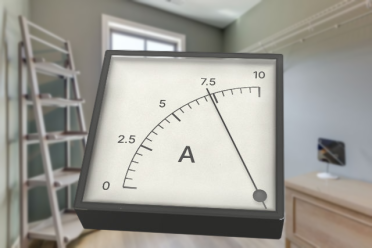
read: **7.25** A
